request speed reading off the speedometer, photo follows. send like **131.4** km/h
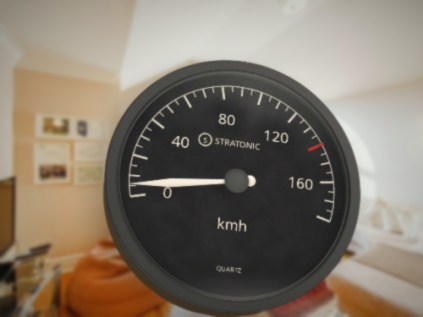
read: **5** km/h
